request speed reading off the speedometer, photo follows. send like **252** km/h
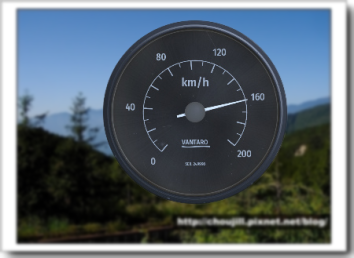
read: **160** km/h
